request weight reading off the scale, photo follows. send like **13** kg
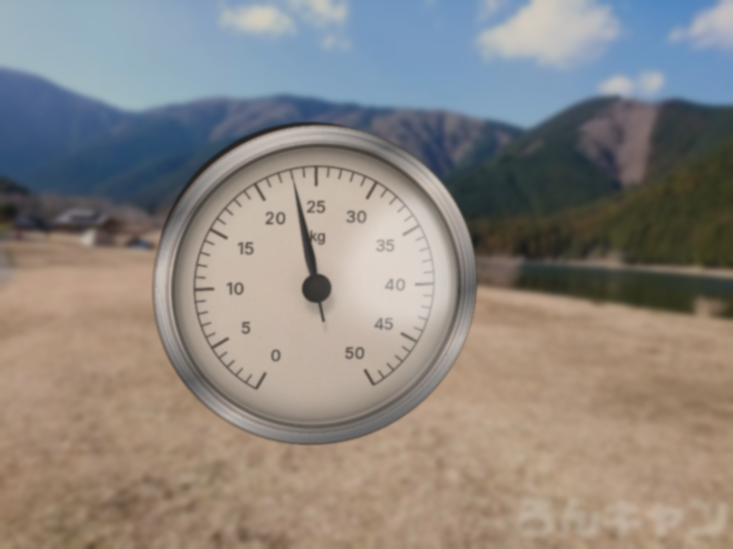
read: **23** kg
